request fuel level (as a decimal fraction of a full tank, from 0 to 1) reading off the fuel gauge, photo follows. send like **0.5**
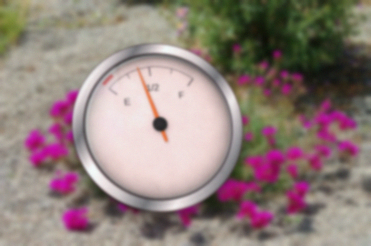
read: **0.375**
